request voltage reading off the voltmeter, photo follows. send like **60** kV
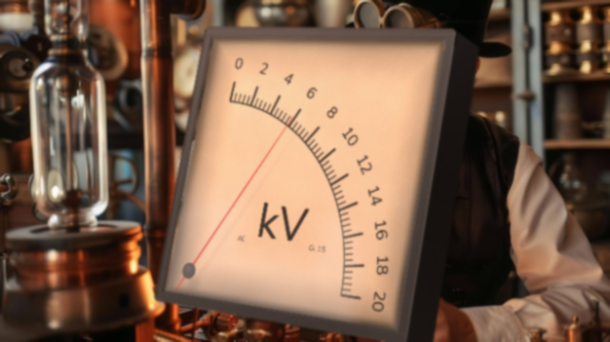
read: **6** kV
